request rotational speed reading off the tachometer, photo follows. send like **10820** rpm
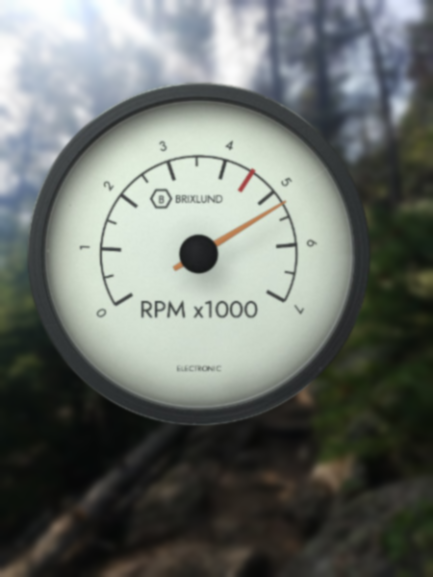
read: **5250** rpm
